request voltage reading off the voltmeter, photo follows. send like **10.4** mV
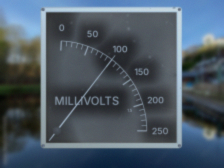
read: **100** mV
